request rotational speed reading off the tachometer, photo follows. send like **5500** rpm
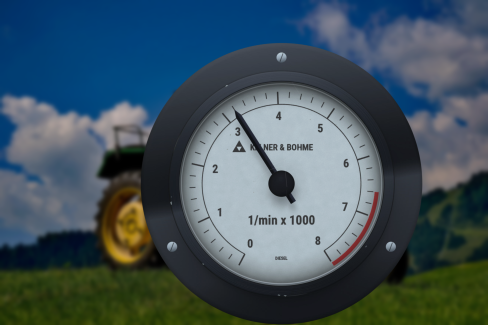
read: **3200** rpm
